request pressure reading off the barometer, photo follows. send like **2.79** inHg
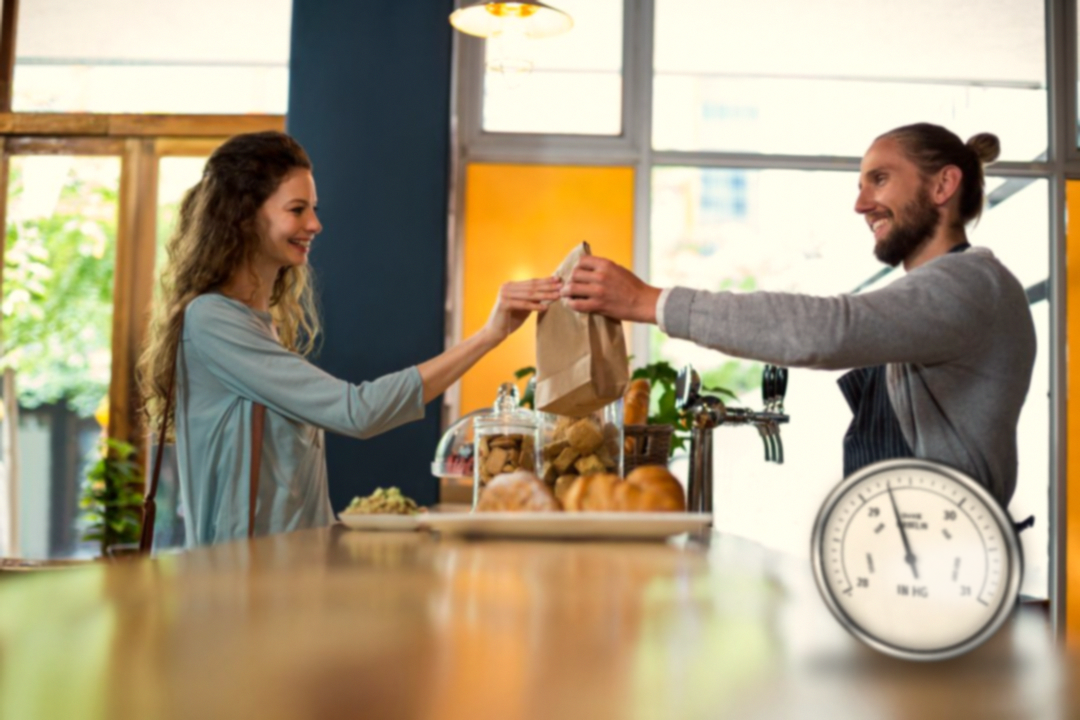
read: **29.3** inHg
